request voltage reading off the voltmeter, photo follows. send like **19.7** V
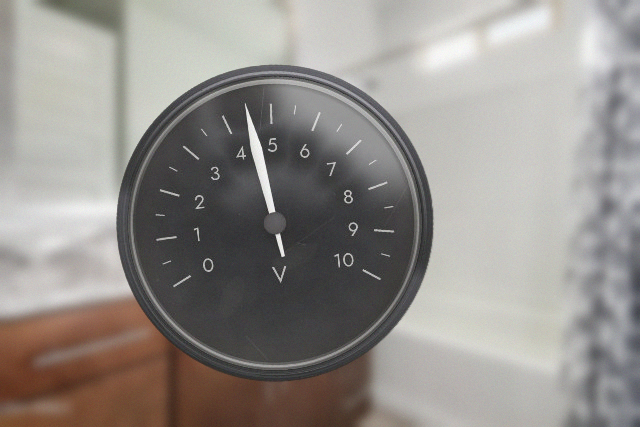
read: **4.5** V
